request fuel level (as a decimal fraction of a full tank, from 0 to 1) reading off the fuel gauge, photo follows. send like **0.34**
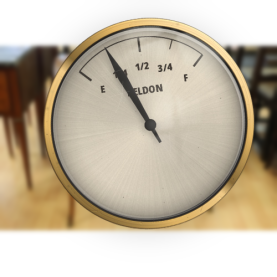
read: **0.25**
